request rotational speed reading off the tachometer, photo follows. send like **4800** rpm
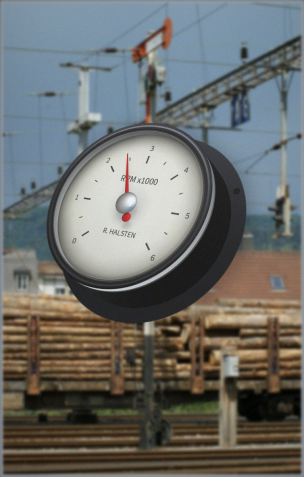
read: **2500** rpm
